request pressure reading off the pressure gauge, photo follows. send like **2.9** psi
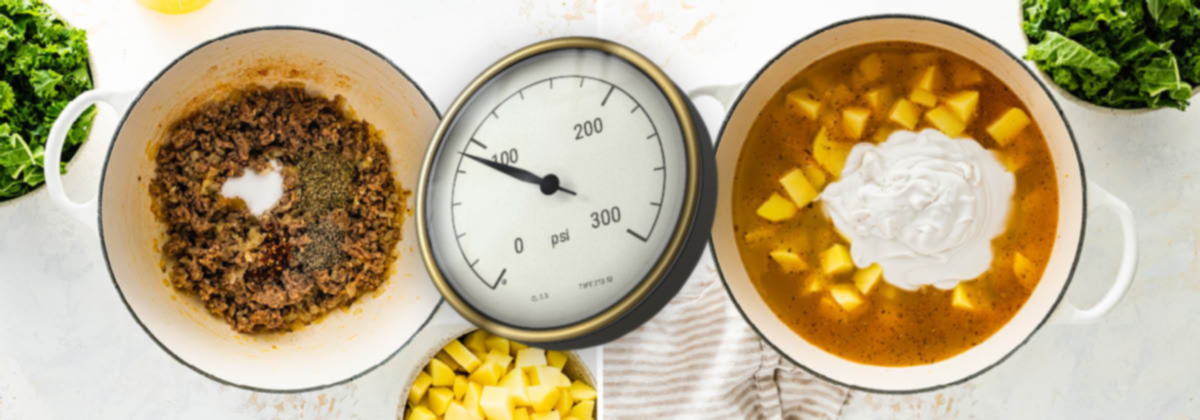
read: **90** psi
